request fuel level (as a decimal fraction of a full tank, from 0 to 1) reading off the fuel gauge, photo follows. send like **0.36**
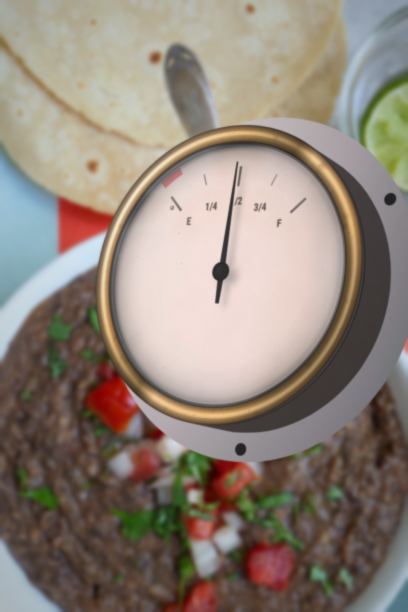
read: **0.5**
